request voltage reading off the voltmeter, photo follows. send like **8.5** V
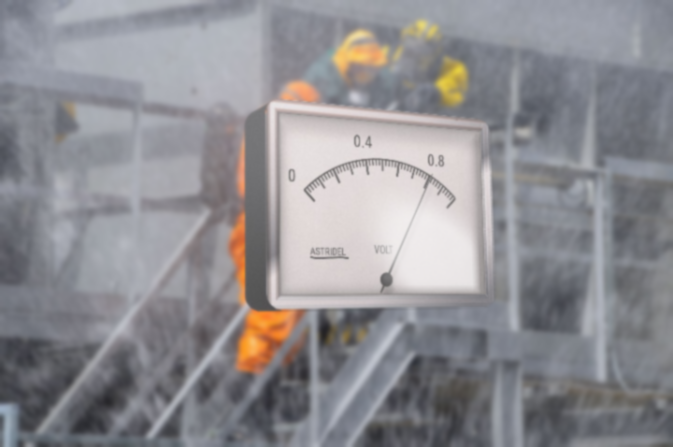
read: **0.8** V
